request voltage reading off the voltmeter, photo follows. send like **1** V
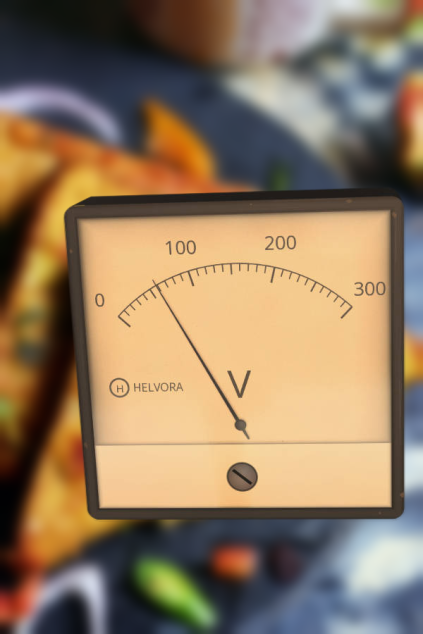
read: **60** V
